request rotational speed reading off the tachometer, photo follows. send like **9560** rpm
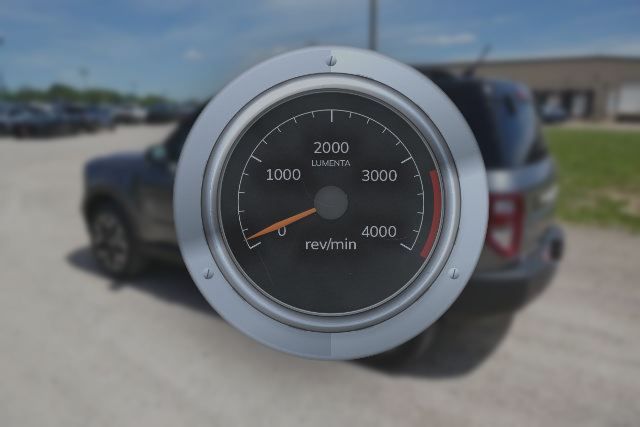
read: **100** rpm
